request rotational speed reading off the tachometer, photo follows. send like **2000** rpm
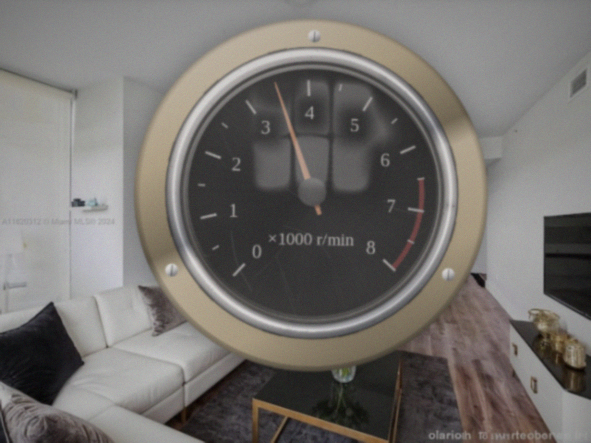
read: **3500** rpm
